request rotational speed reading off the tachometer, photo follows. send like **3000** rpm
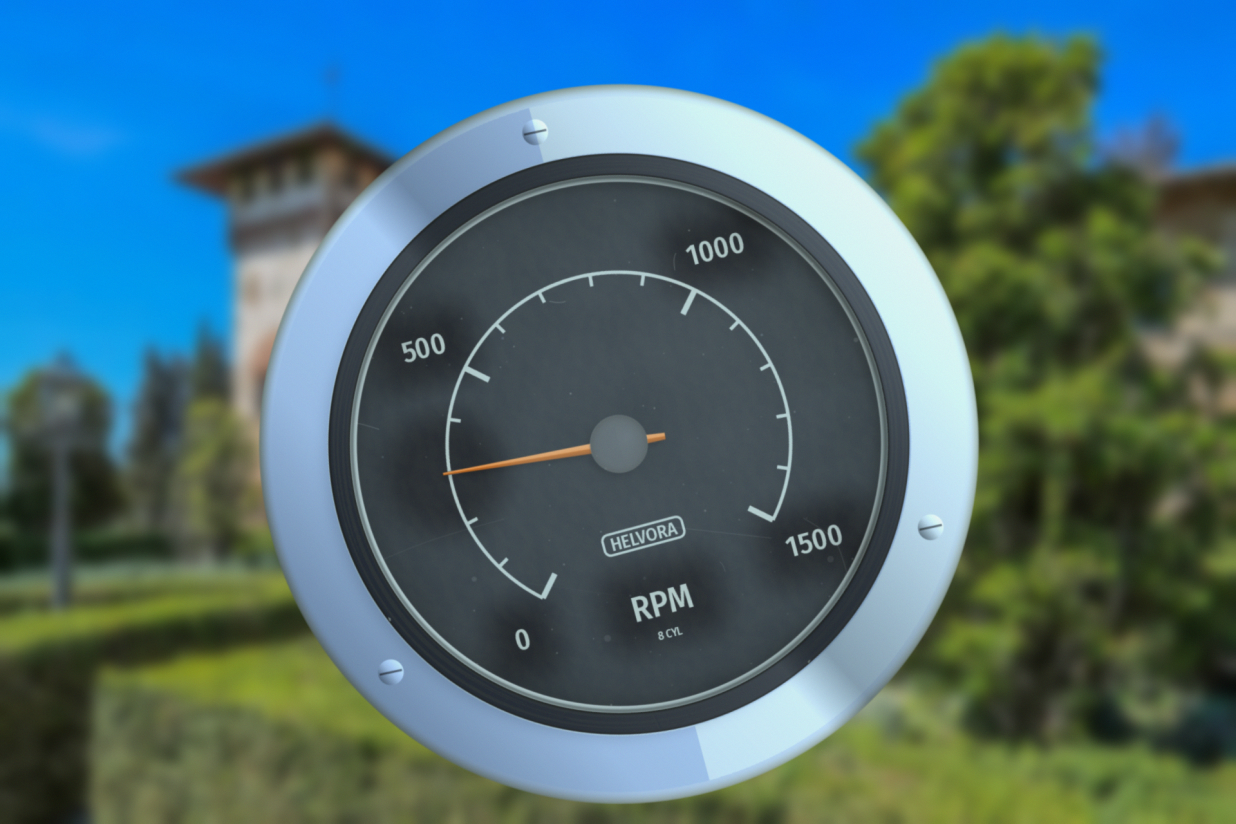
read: **300** rpm
